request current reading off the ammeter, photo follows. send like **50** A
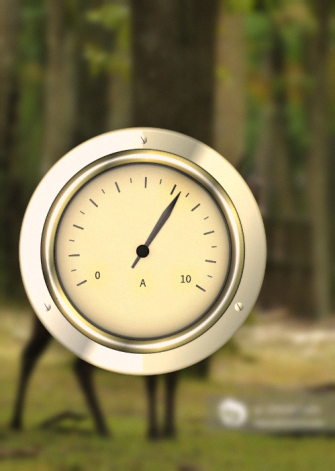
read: **6.25** A
